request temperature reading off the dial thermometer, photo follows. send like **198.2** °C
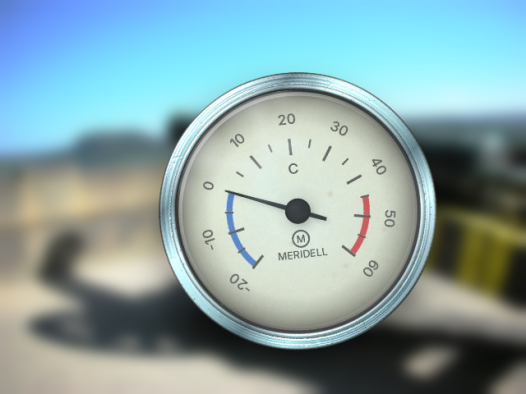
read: **0** °C
